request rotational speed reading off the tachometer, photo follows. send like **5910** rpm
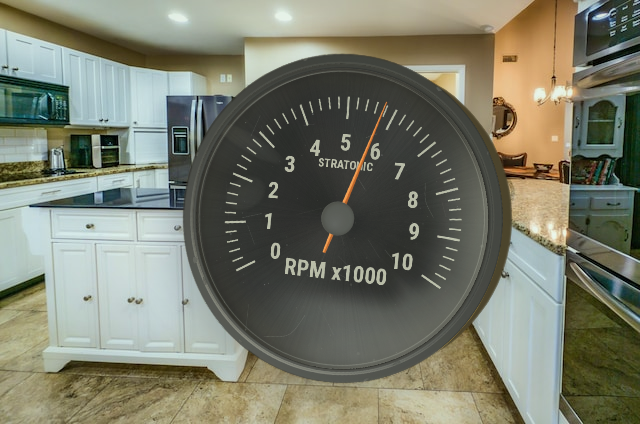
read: **5800** rpm
